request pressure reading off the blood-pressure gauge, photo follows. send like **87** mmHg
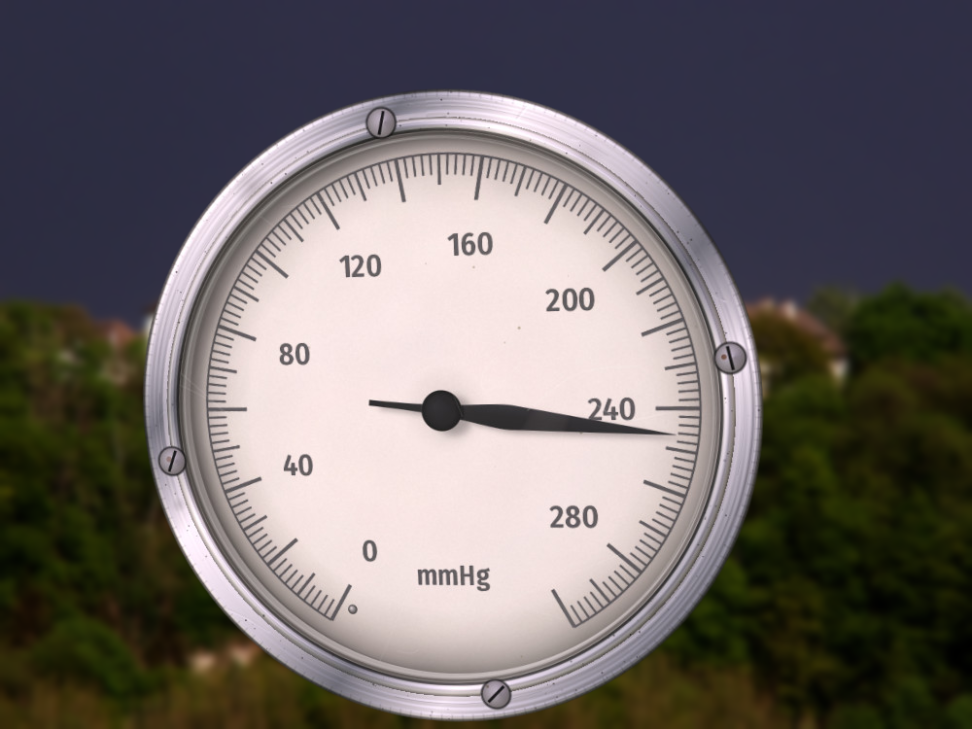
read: **246** mmHg
